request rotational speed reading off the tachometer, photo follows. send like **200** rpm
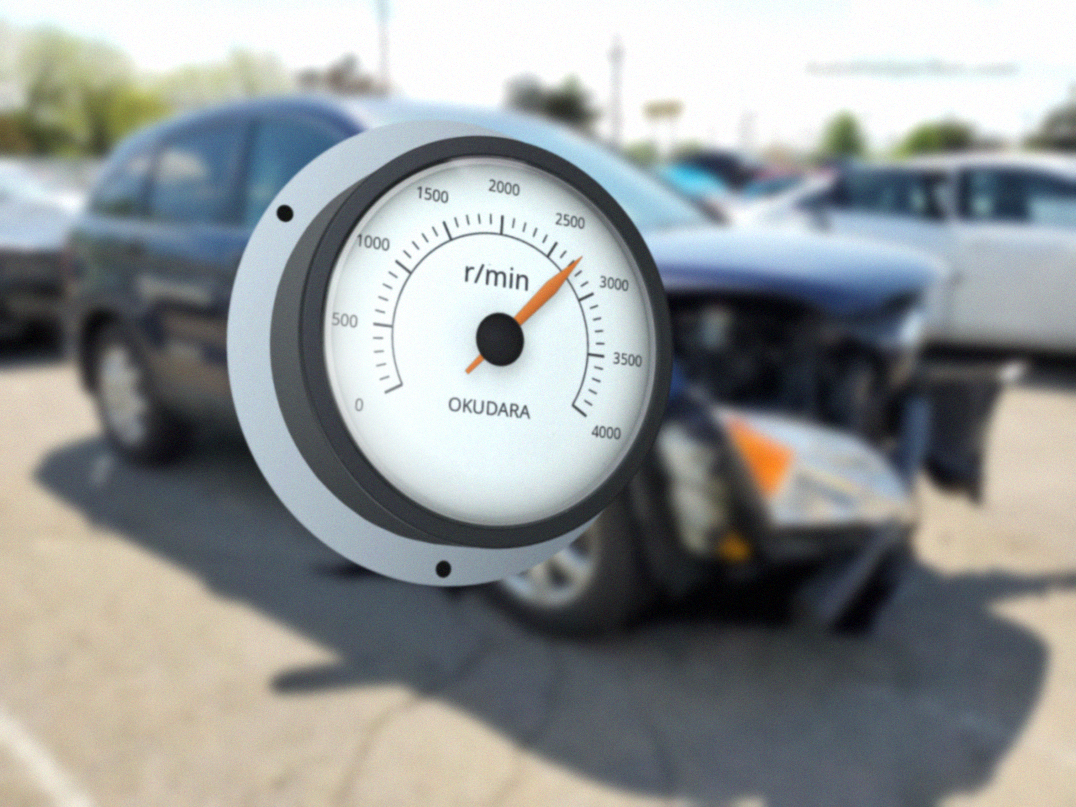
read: **2700** rpm
